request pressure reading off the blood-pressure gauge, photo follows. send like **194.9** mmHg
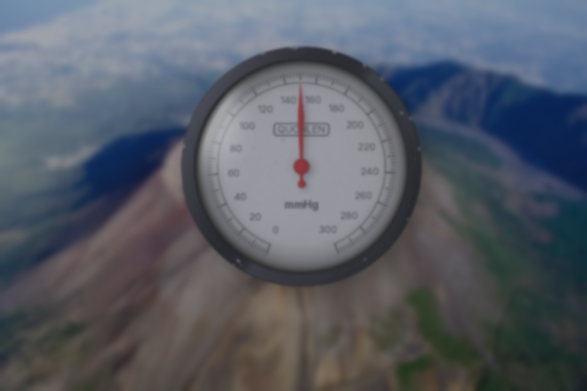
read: **150** mmHg
